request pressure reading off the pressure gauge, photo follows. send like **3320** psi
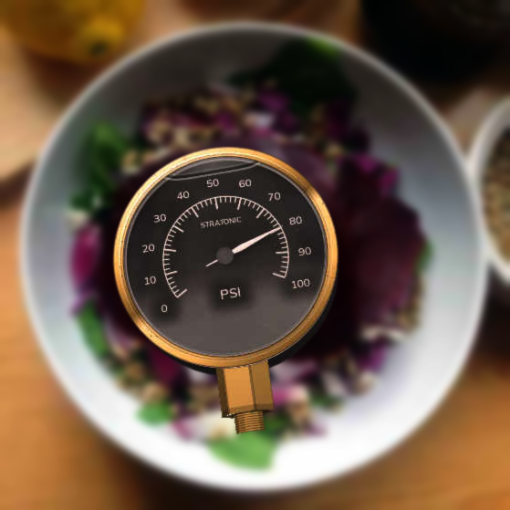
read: **80** psi
